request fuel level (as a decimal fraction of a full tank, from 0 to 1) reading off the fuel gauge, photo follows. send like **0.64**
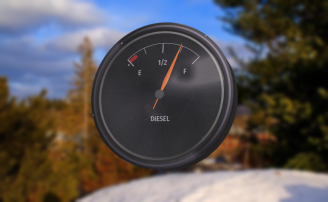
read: **0.75**
